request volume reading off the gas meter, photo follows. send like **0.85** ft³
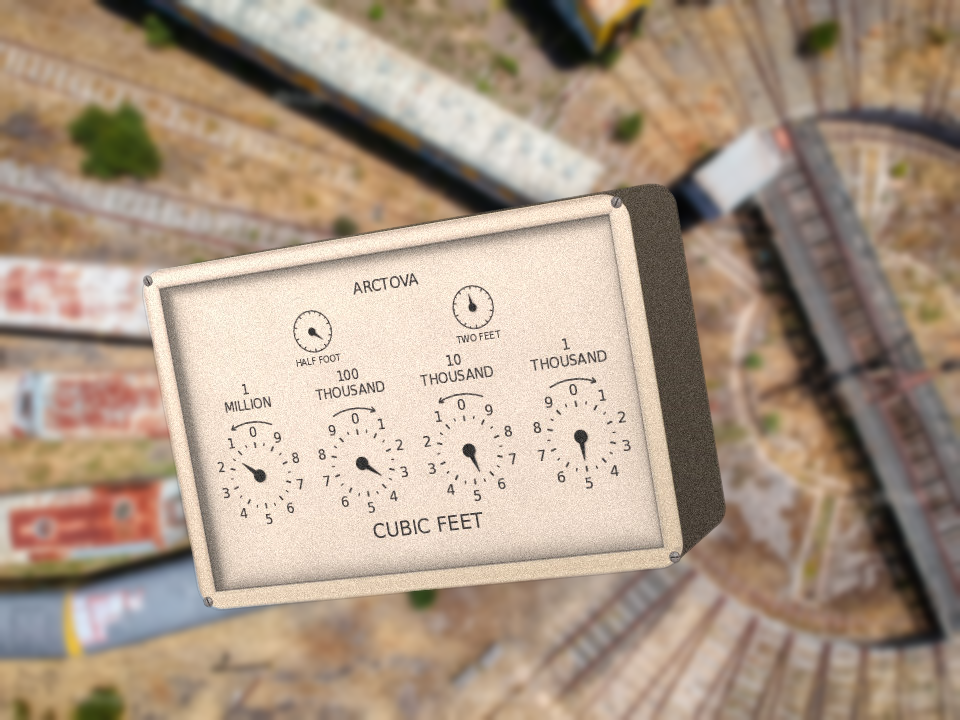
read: **135500** ft³
